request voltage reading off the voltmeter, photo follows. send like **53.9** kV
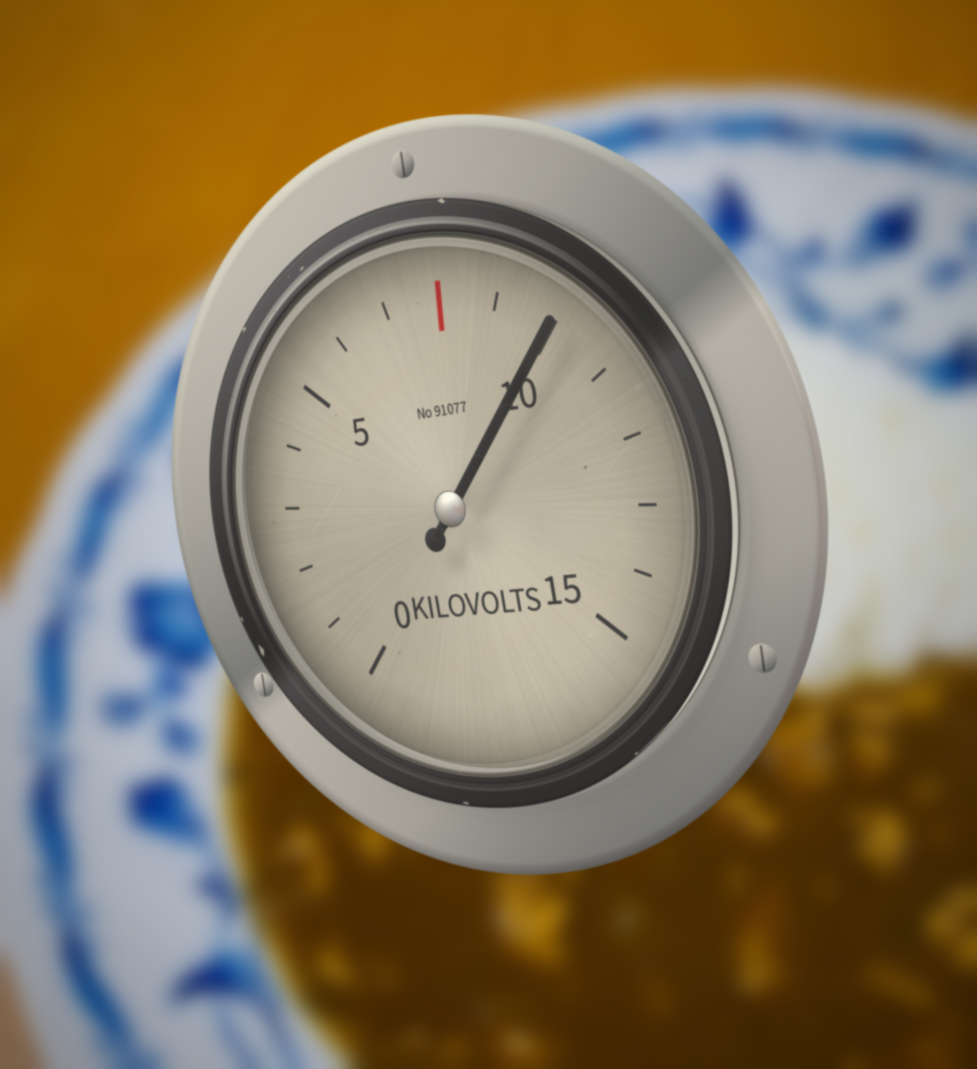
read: **10** kV
